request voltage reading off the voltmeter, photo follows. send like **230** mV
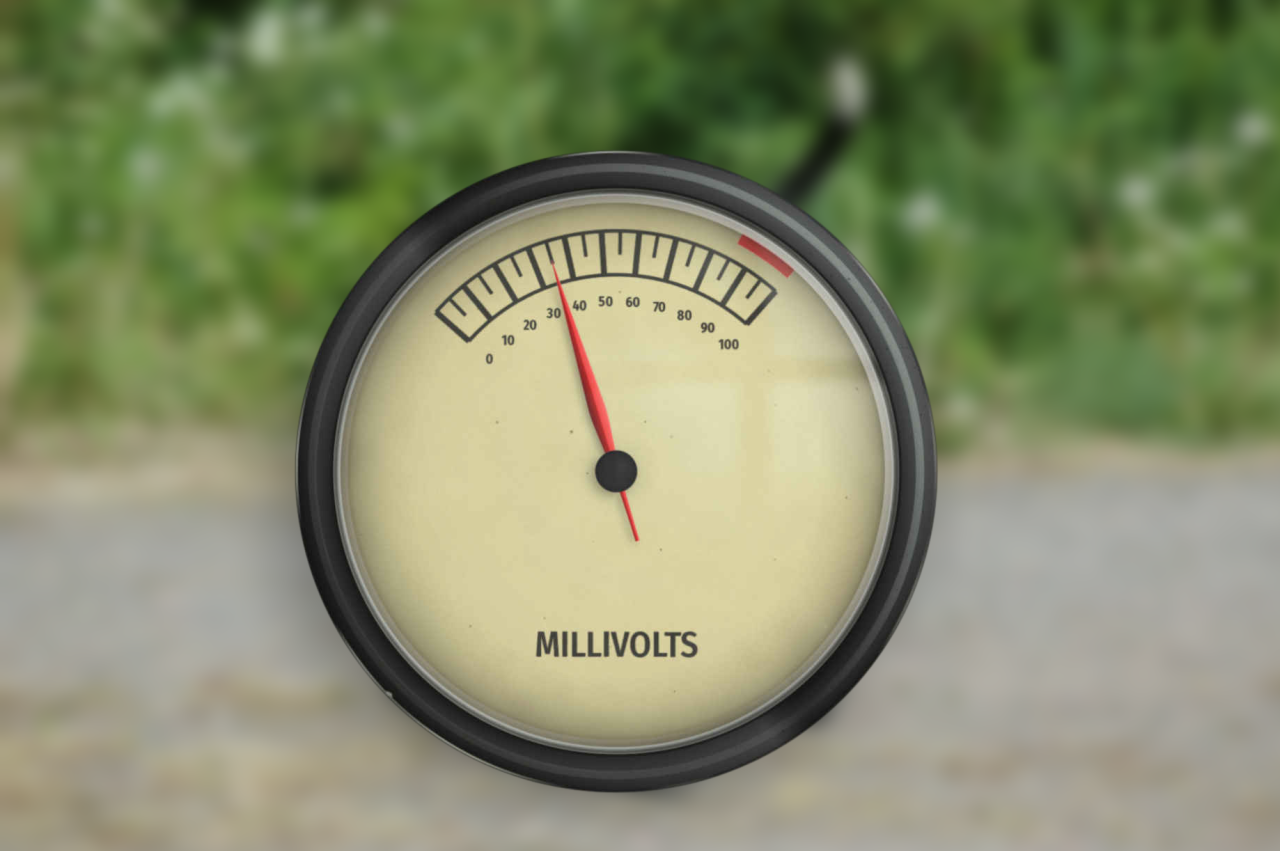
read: **35** mV
